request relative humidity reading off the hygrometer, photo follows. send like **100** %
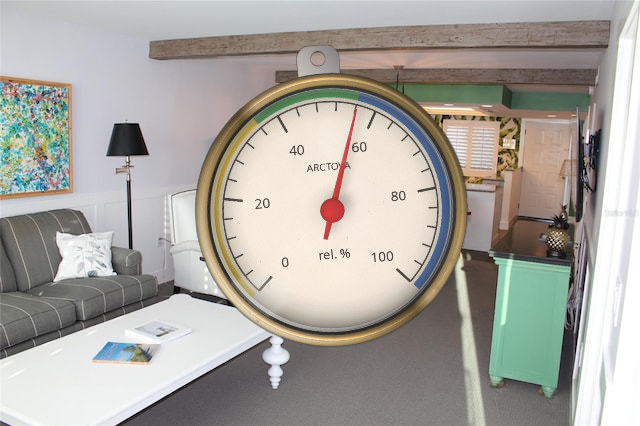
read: **56** %
